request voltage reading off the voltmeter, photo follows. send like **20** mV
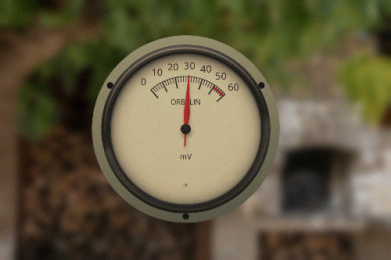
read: **30** mV
